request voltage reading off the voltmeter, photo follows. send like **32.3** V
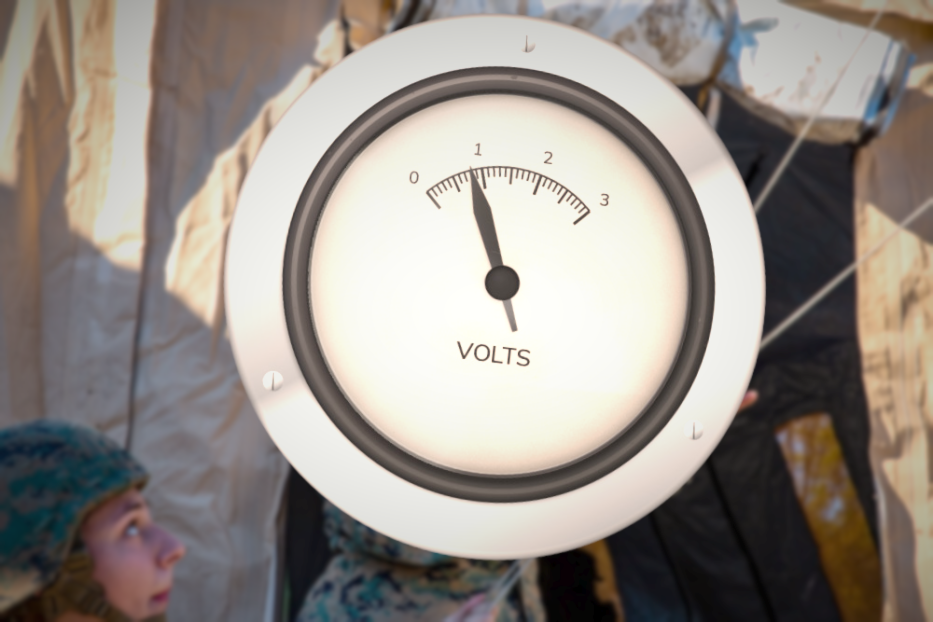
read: **0.8** V
